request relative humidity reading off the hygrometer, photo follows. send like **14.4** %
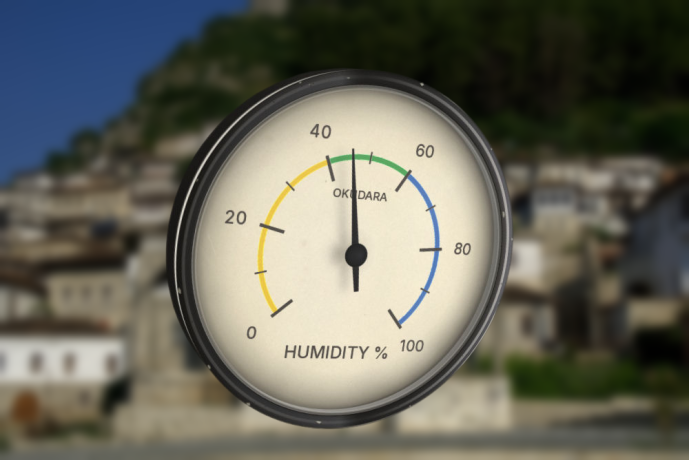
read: **45** %
